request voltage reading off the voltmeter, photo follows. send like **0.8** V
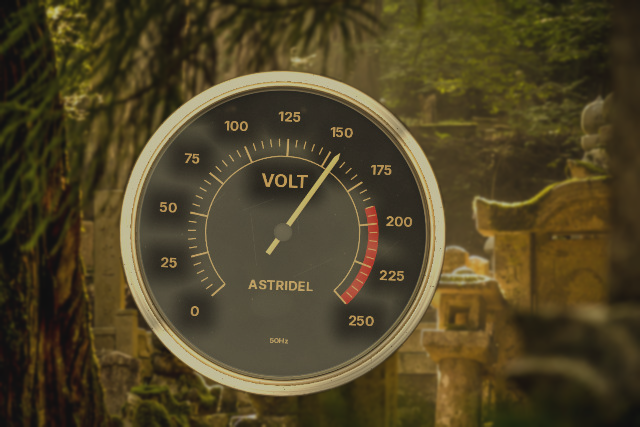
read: **155** V
